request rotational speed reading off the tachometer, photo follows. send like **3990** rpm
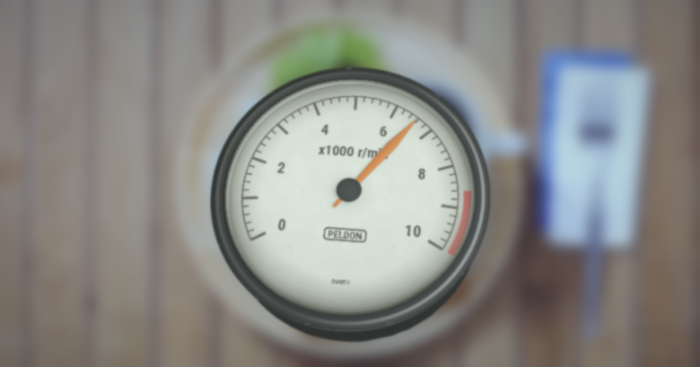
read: **6600** rpm
